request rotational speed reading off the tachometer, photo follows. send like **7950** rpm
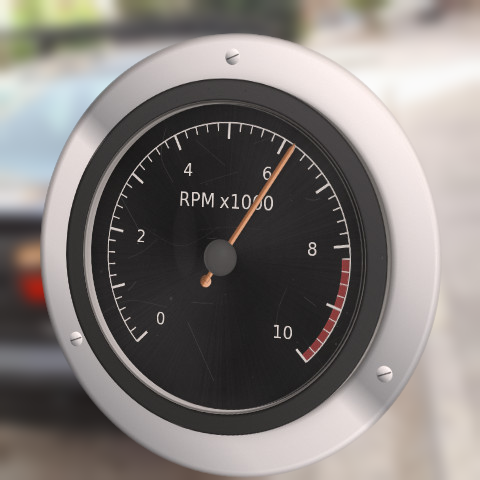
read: **6200** rpm
